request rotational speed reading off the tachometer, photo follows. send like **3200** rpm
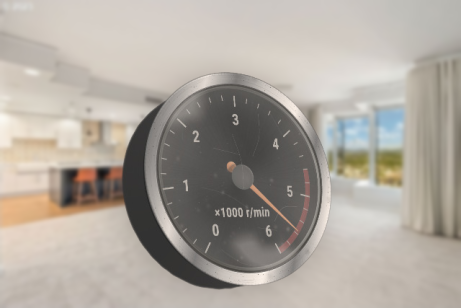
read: **5600** rpm
